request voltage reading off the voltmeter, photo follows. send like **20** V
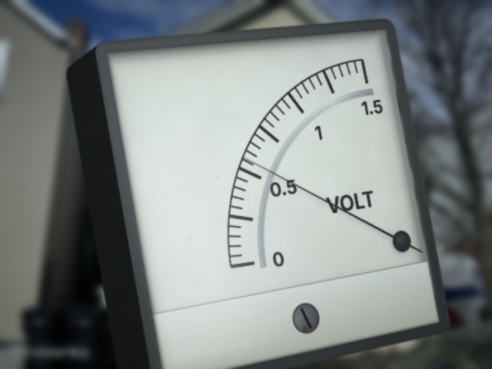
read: **0.55** V
